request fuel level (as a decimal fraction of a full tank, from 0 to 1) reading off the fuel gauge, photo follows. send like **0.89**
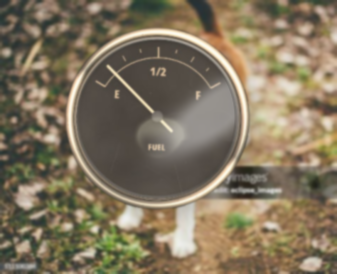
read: **0.125**
